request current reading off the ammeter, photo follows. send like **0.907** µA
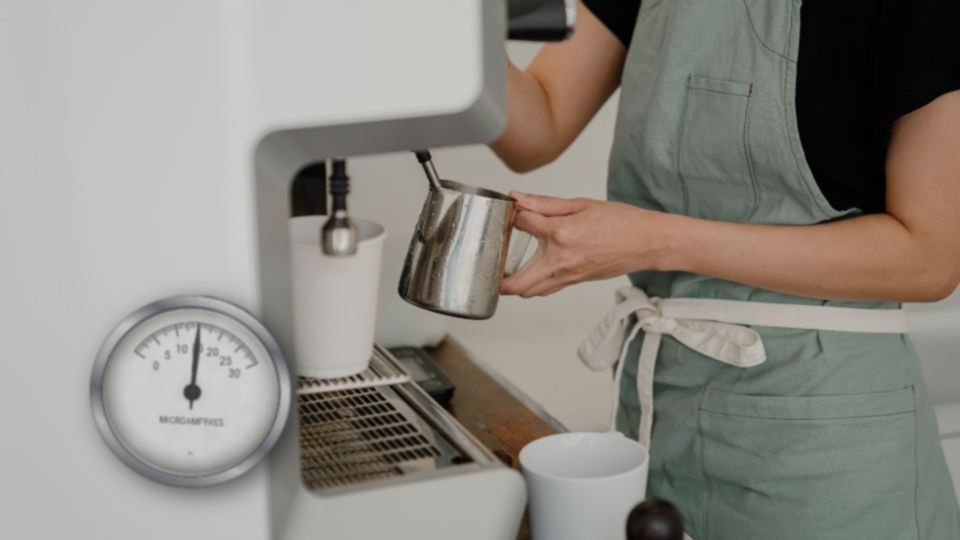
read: **15** µA
